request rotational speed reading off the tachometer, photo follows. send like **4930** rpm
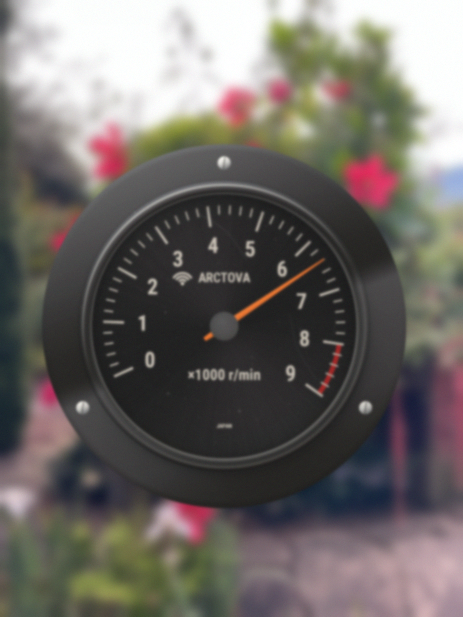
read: **6400** rpm
